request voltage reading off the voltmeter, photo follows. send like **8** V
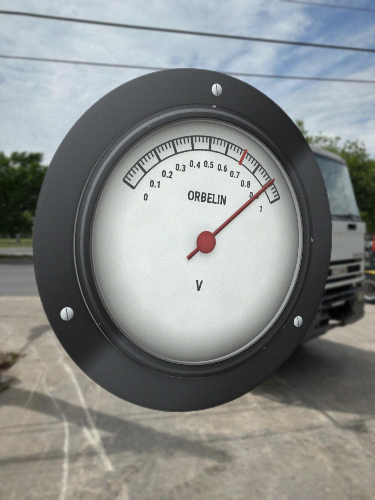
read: **0.9** V
